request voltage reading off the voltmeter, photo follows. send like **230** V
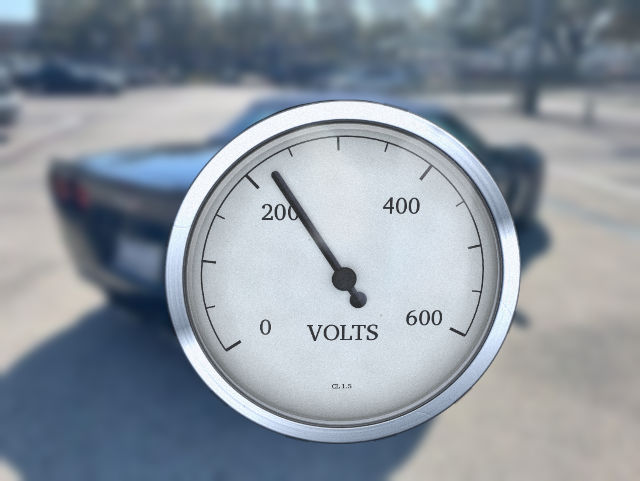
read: **225** V
